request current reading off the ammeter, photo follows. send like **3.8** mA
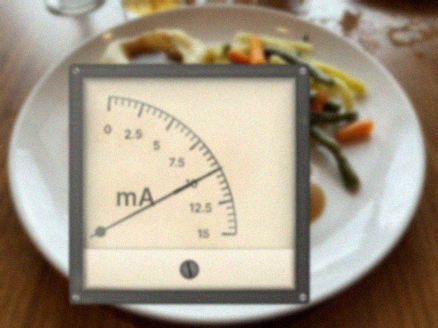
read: **10** mA
